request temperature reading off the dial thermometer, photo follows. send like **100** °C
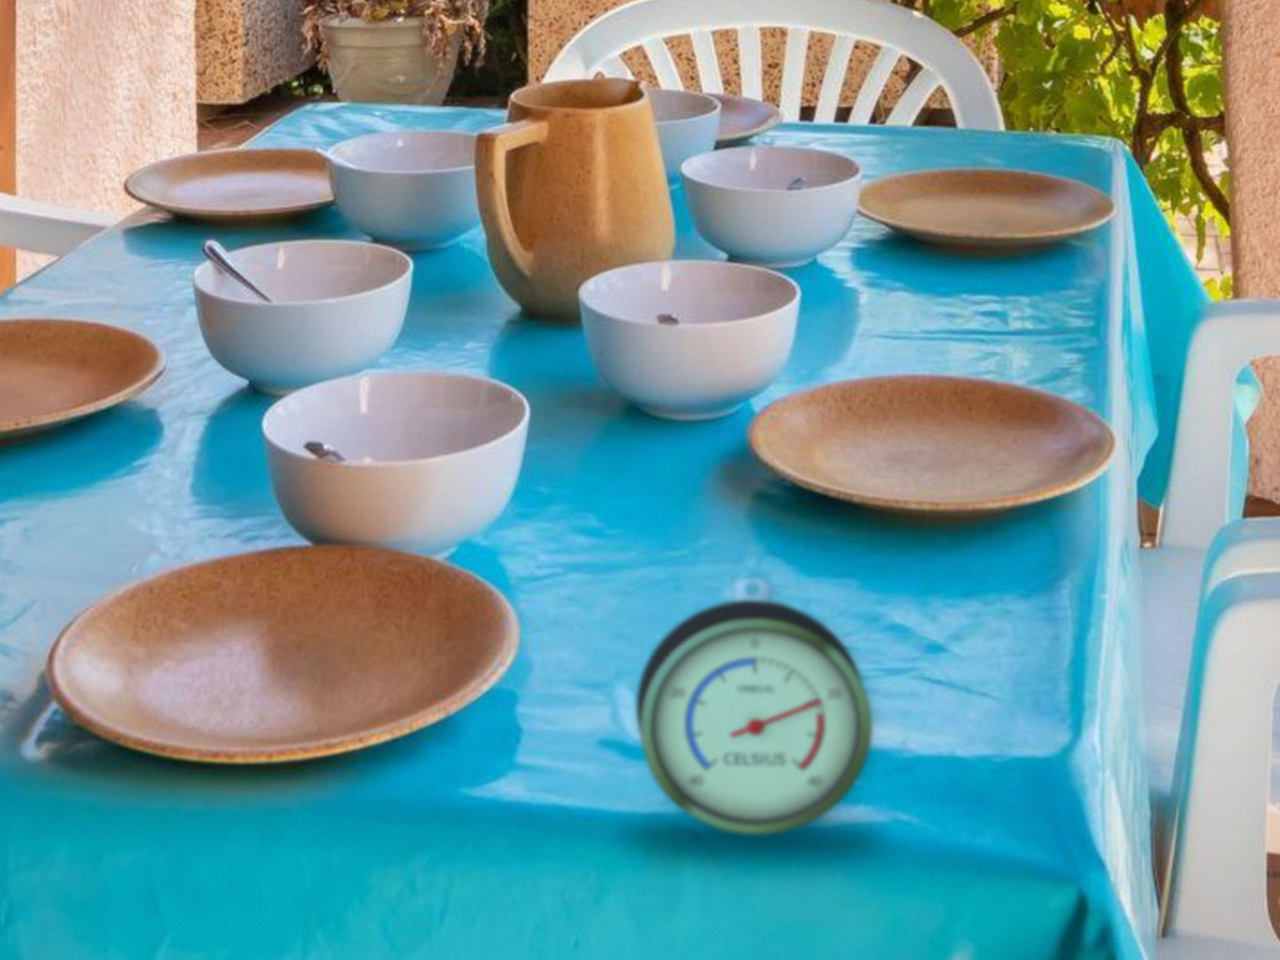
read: **20** °C
